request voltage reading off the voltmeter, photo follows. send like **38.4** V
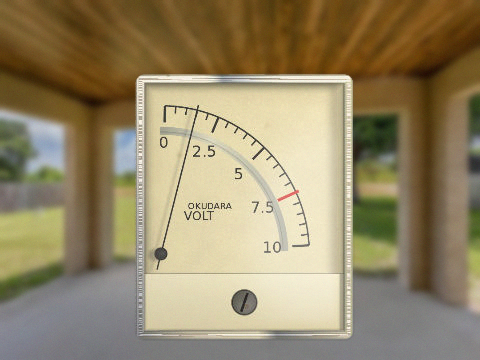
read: **1.5** V
